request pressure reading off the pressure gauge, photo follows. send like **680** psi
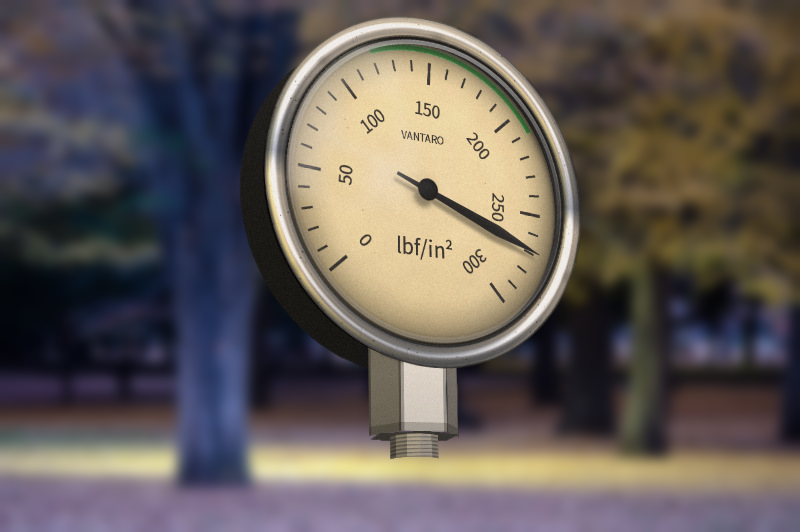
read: **270** psi
